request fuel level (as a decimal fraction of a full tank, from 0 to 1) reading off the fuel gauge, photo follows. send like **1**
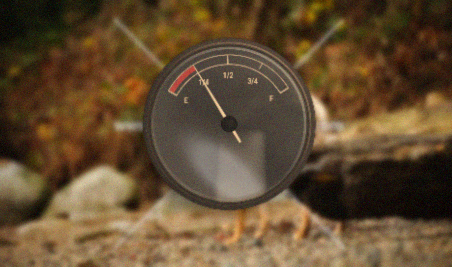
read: **0.25**
